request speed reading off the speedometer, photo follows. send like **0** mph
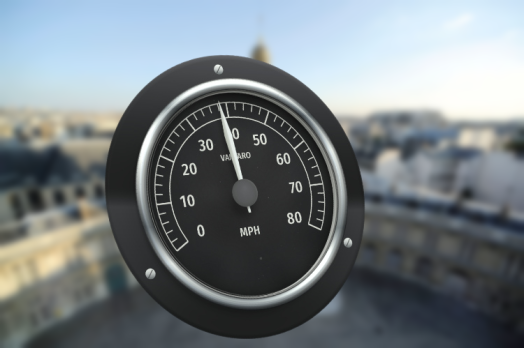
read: **38** mph
